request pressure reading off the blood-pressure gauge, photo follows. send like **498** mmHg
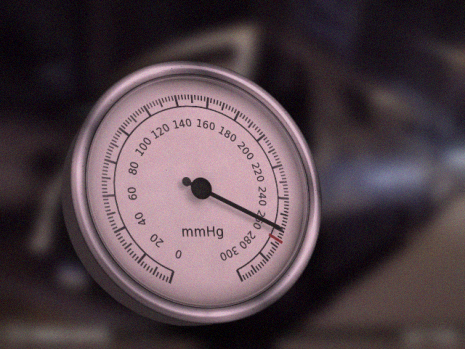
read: **260** mmHg
